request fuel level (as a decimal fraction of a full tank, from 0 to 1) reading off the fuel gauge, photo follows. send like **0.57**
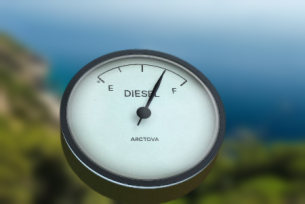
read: **0.75**
